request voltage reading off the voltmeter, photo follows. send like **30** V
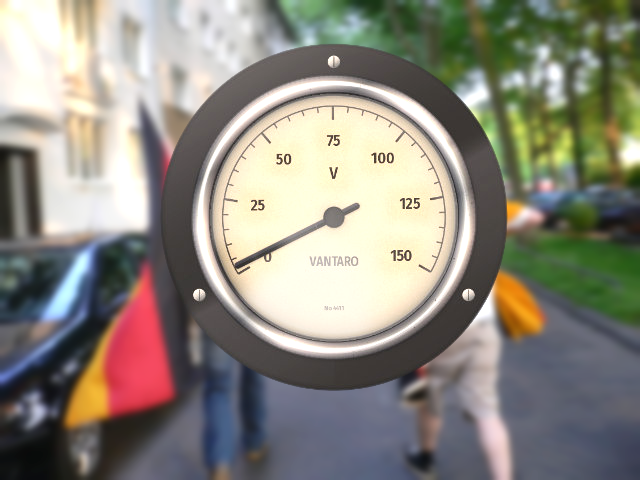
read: **2.5** V
